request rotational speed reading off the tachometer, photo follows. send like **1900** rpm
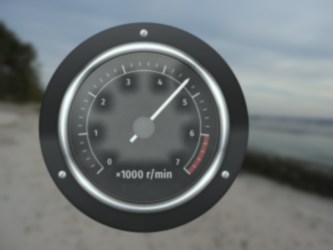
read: **4600** rpm
